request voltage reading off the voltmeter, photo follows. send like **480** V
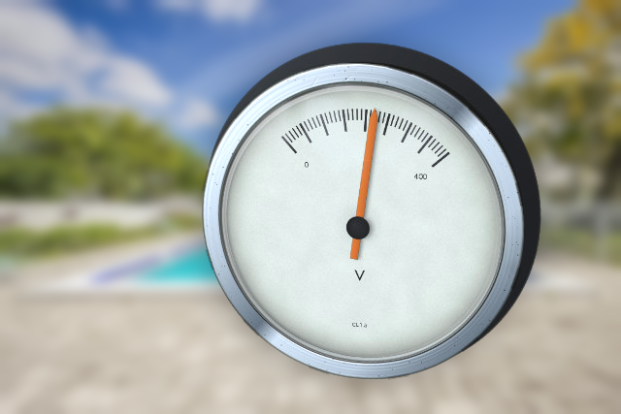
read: **220** V
